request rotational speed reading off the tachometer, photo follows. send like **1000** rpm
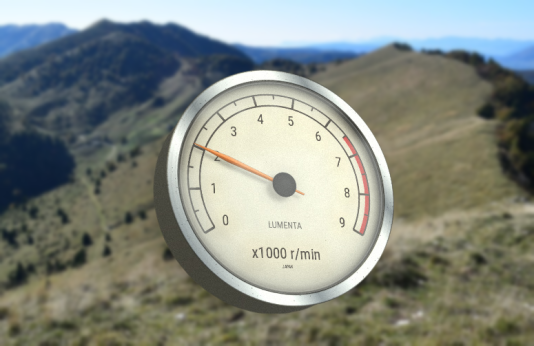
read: **2000** rpm
